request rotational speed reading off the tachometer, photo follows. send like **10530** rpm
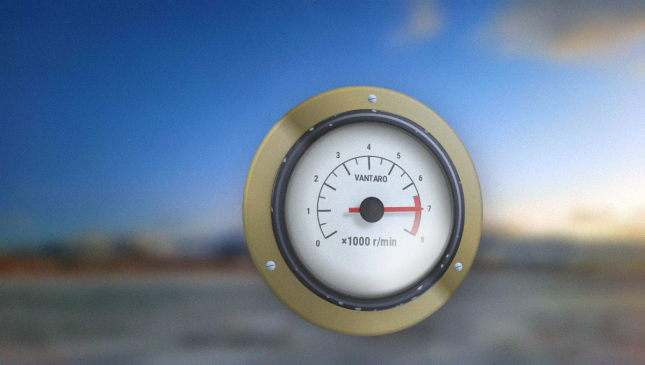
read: **7000** rpm
